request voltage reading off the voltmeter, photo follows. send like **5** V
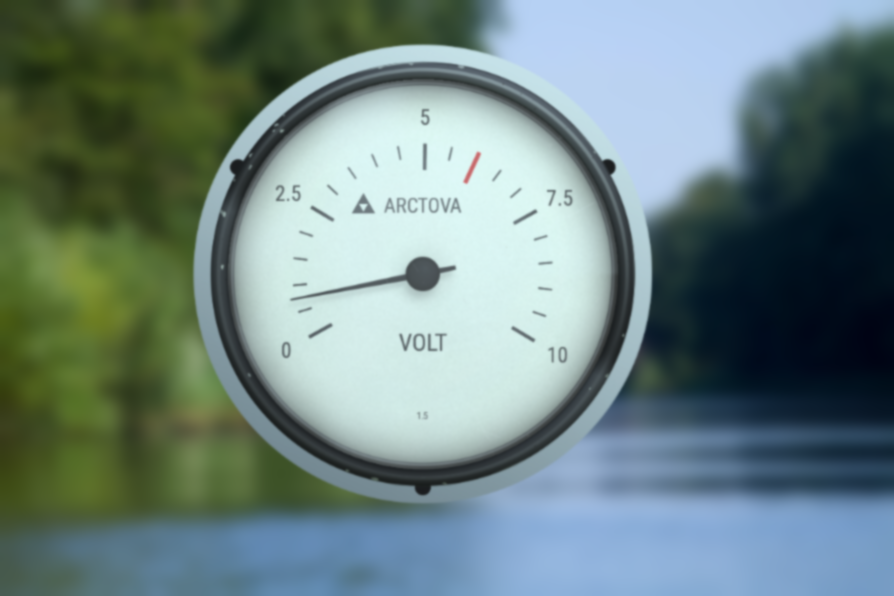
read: **0.75** V
